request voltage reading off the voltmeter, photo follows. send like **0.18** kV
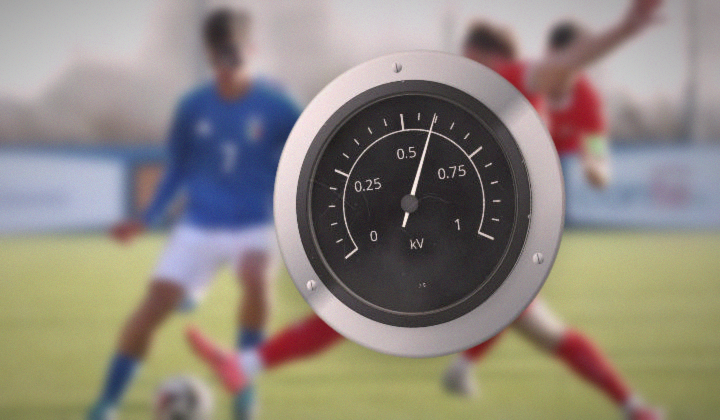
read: **0.6** kV
